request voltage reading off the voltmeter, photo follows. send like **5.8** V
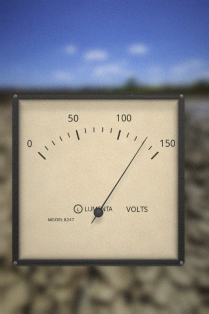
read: **130** V
